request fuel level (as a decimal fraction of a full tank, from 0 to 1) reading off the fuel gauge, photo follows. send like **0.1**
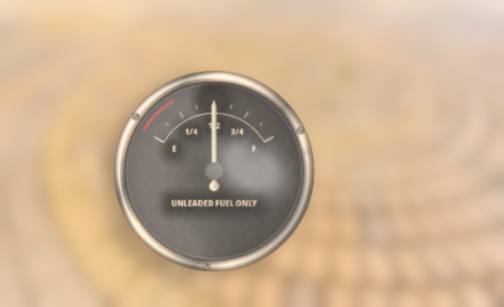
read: **0.5**
